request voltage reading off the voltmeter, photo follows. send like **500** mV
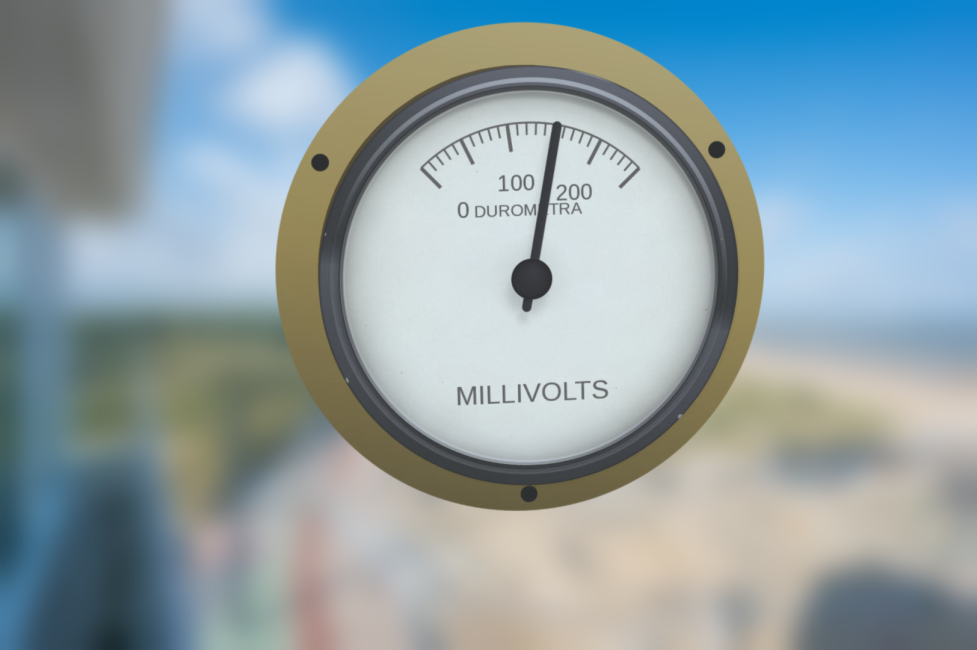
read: **150** mV
